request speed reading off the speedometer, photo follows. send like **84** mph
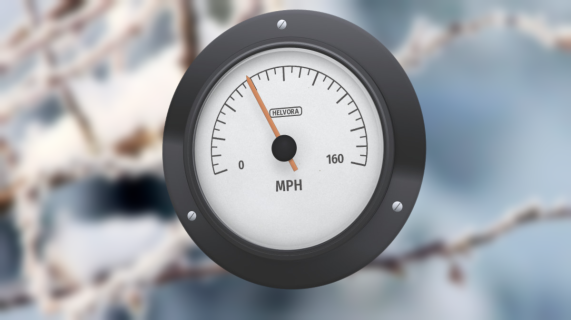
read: **60** mph
